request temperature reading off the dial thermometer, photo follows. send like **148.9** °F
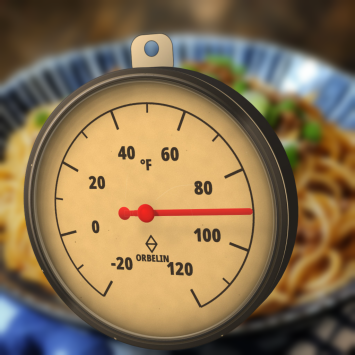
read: **90** °F
